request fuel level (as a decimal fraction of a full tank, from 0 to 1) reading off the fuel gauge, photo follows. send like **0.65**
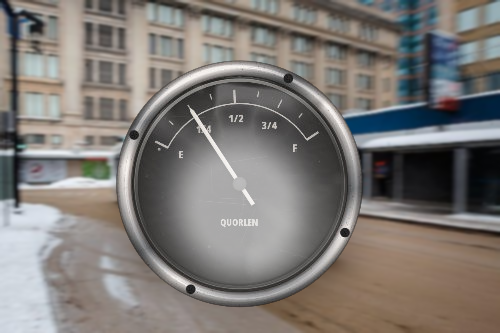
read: **0.25**
